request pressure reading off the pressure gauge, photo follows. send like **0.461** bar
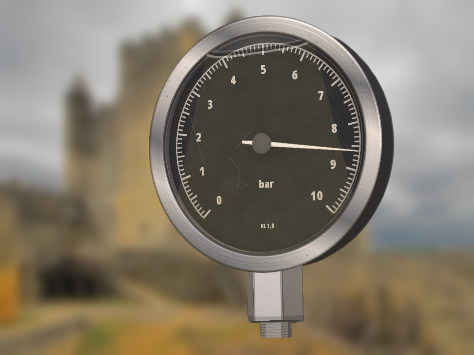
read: **8.6** bar
